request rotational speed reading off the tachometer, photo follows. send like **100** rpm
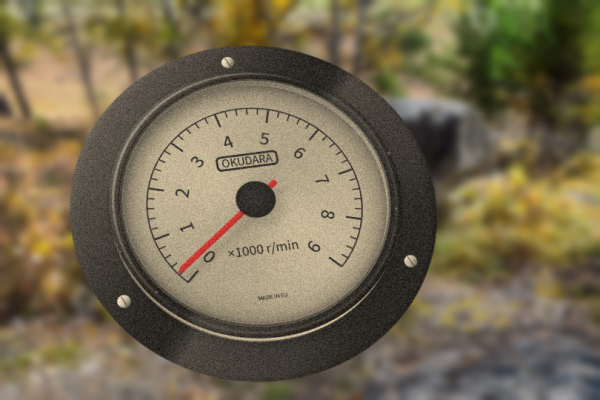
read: **200** rpm
